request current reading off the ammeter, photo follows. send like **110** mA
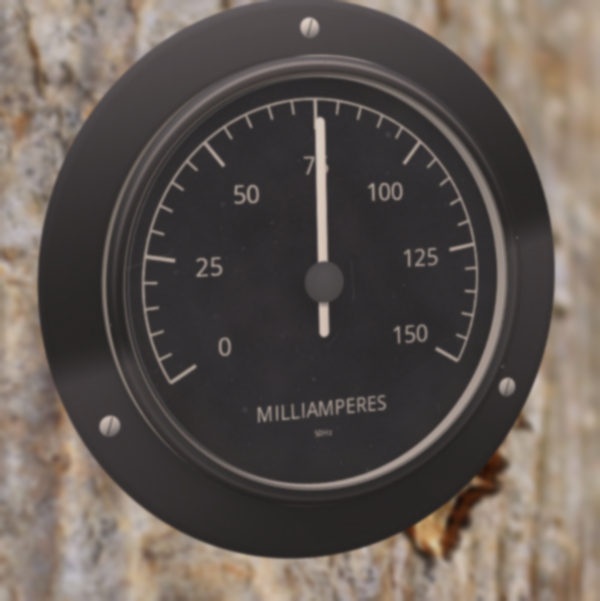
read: **75** mA
